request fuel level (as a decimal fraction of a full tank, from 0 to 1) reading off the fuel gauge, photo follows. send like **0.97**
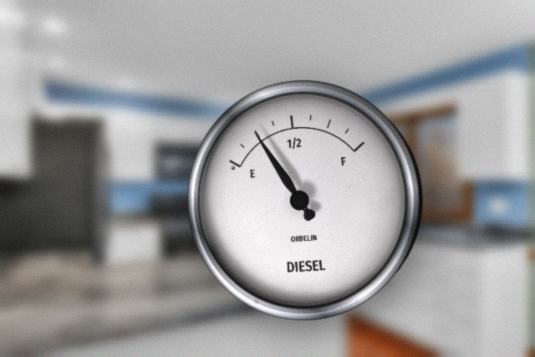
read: **0.25**
